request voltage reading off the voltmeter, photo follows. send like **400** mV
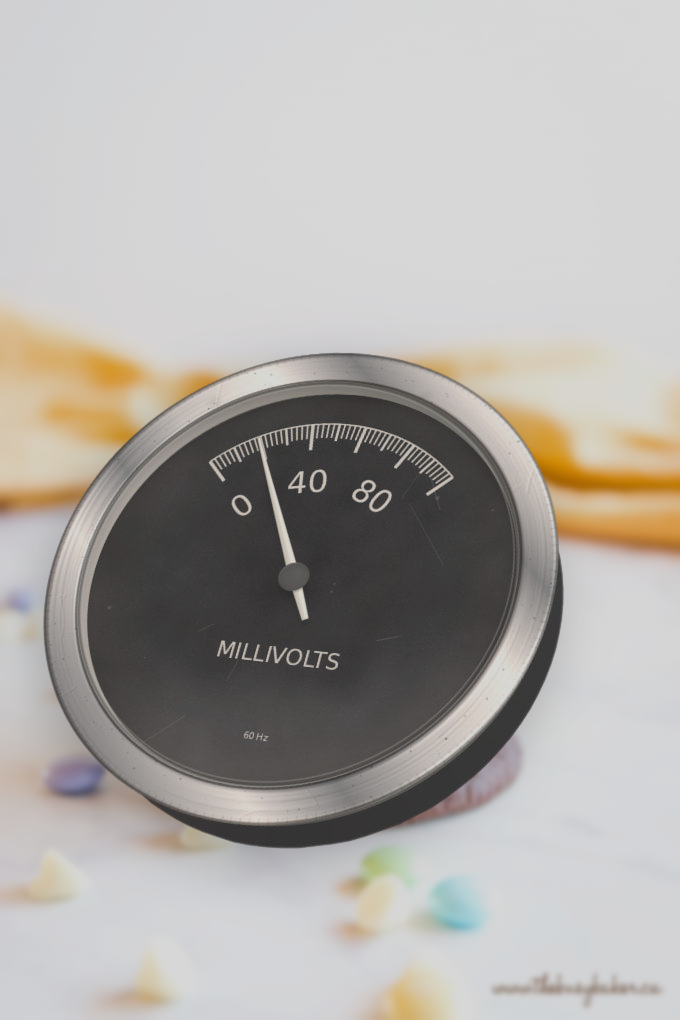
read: **20** mV
